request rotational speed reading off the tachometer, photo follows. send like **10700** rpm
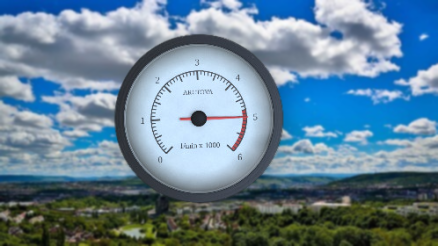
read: **5000** rpm
